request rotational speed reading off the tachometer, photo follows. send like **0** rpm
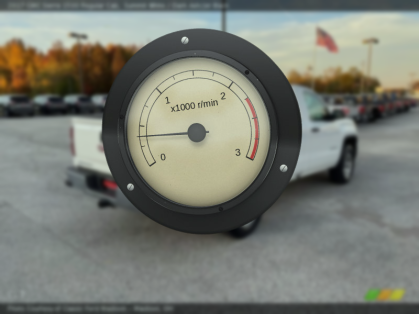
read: **375** rpm
